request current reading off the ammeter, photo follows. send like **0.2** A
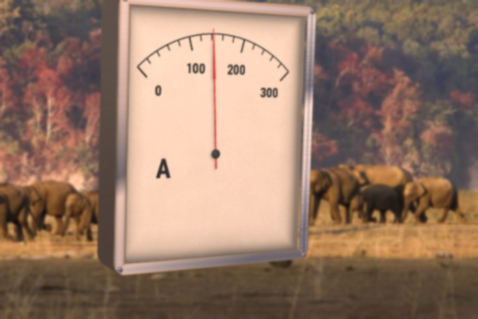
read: **140** A
